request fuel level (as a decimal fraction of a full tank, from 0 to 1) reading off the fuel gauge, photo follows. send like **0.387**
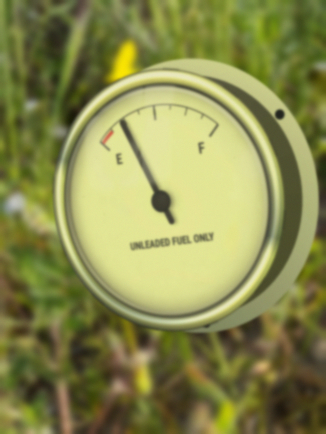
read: **0.25**
